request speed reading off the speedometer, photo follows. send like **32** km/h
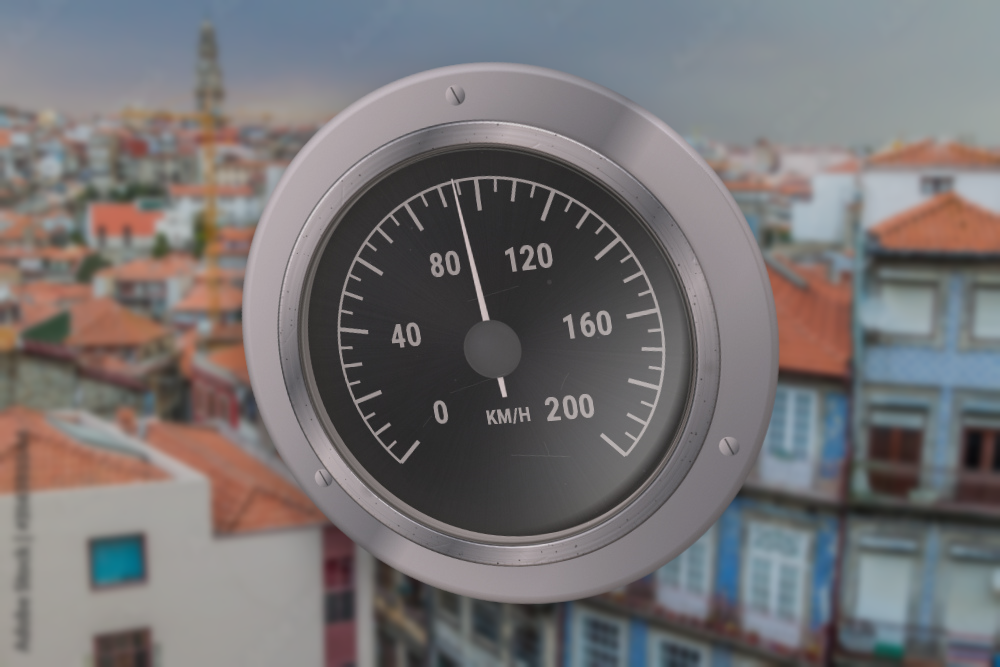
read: **95** km/h
